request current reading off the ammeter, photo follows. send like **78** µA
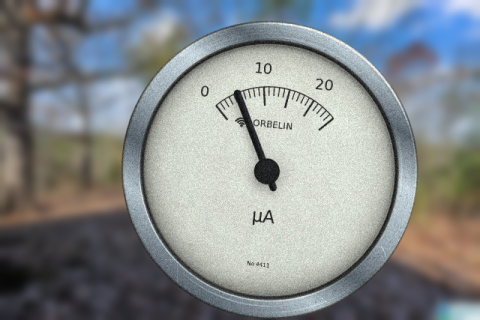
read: **5** µA
